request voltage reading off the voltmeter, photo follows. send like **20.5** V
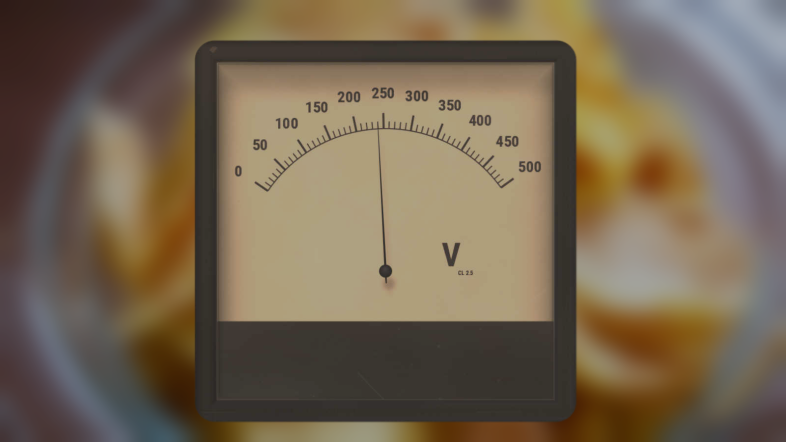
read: **240** V
